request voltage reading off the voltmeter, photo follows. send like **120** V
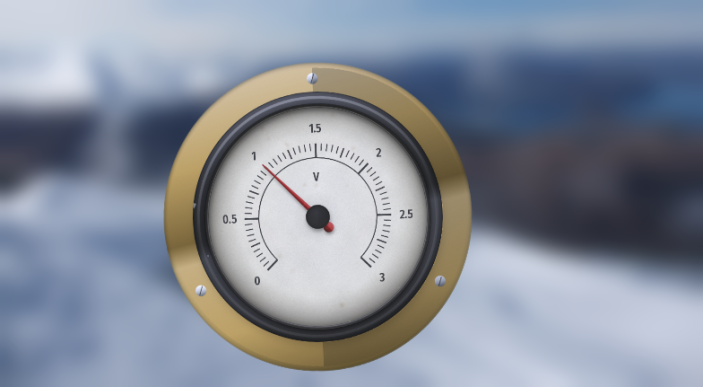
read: **1** V
